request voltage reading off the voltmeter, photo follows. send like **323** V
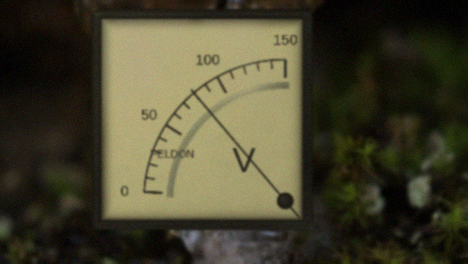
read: **80** V
